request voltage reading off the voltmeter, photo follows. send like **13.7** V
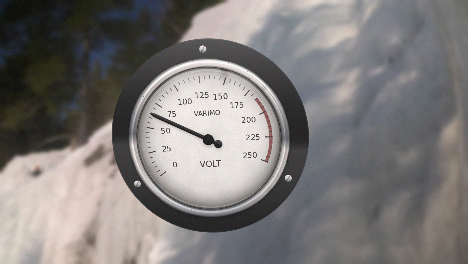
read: **65** V
